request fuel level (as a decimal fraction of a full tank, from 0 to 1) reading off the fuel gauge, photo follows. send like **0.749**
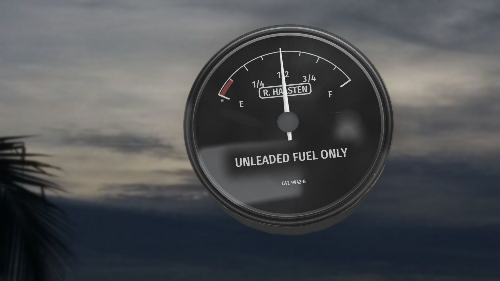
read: **0.5**
